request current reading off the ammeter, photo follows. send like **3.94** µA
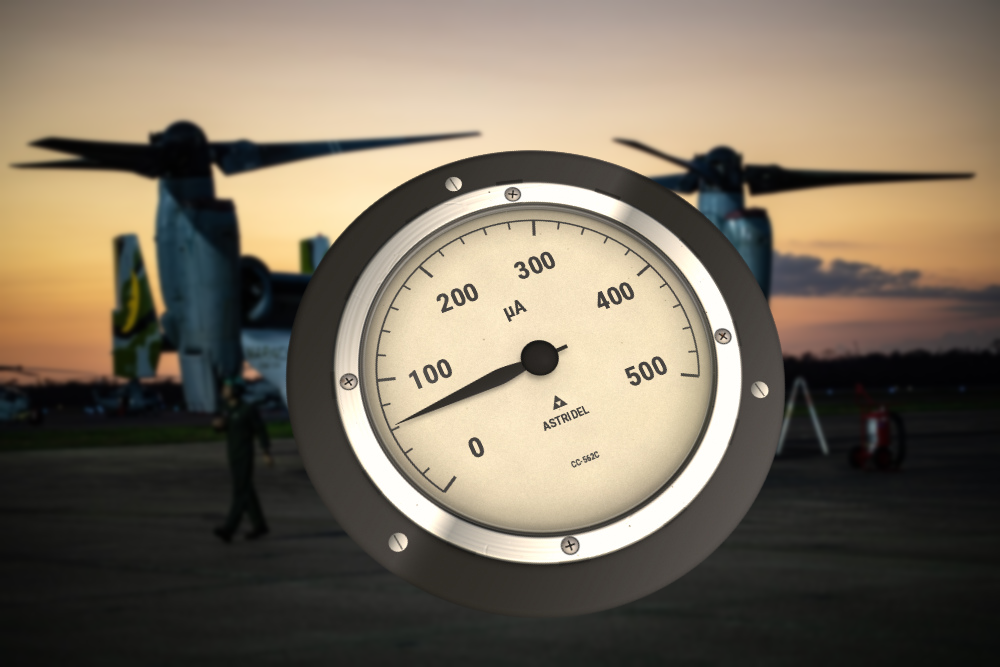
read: **60** µA
